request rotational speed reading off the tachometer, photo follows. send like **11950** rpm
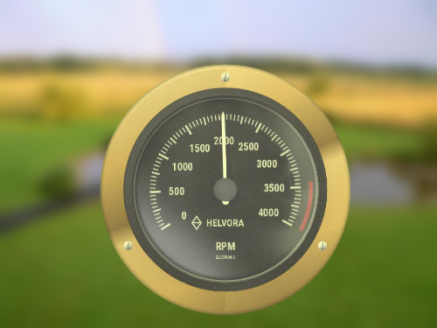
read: **2000** rpm
